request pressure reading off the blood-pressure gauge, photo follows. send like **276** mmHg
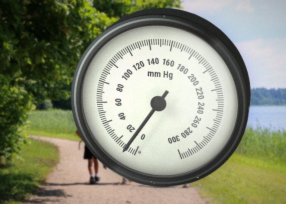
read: **10** mmHg
